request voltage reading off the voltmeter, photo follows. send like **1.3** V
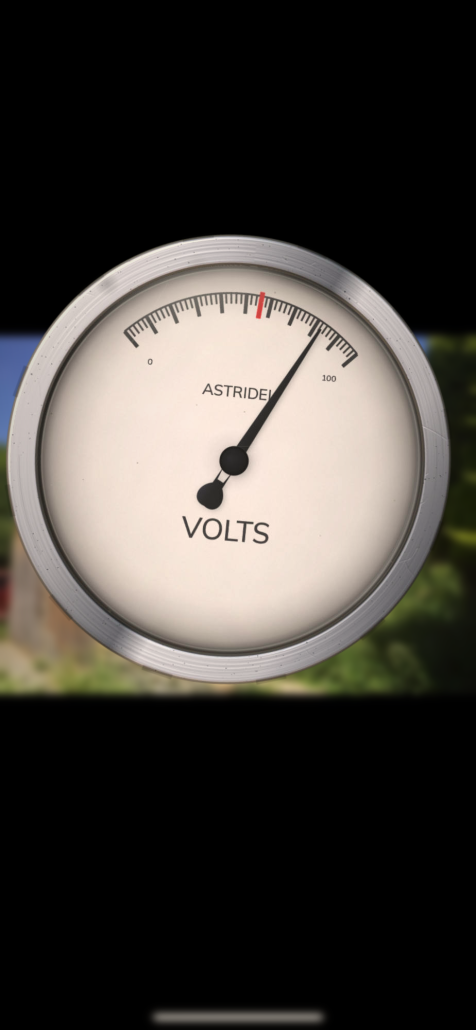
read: **82** V
